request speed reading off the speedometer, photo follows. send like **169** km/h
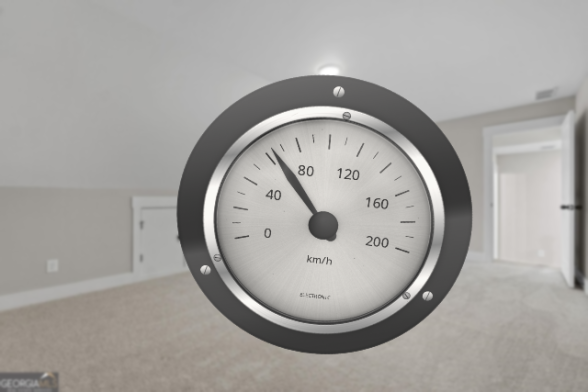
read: **65** km/h
